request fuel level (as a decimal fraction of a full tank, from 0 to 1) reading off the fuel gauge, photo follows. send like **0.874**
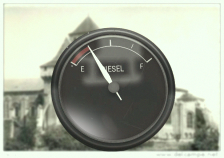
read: **0.25**
